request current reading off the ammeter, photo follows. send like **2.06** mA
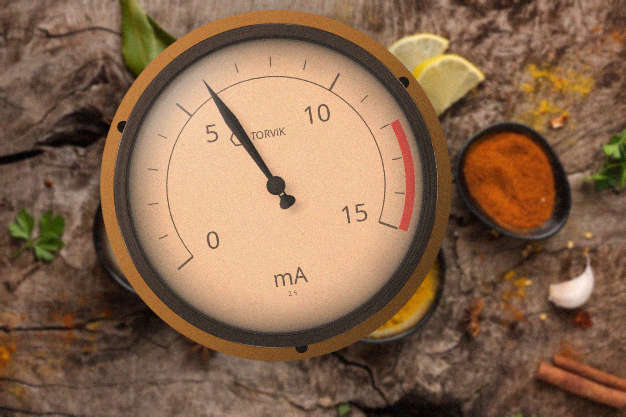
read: **6** mA
